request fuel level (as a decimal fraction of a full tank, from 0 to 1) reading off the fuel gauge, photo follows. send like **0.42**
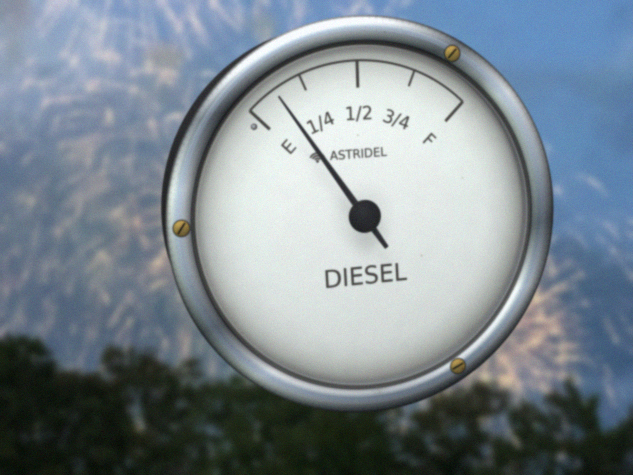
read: **0.125**
